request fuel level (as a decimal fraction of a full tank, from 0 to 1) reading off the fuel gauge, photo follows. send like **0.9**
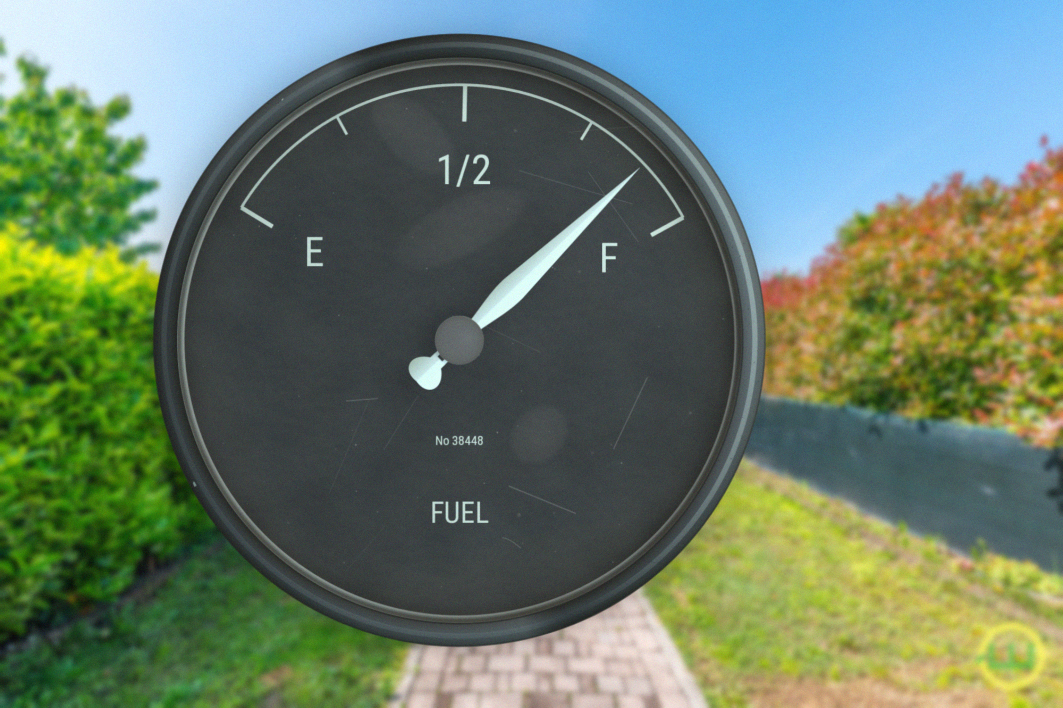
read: **0.875**
